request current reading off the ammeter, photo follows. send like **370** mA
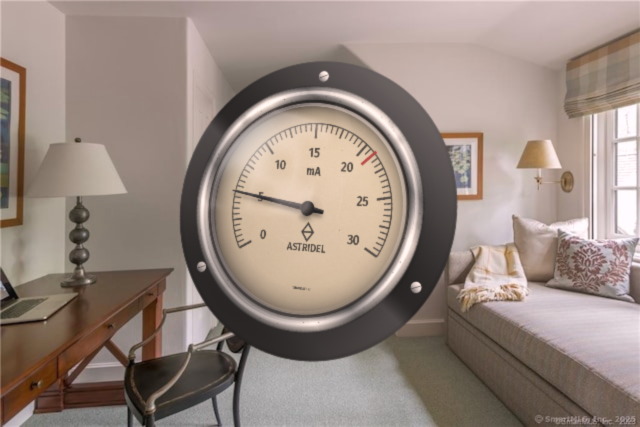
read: **5** mA
